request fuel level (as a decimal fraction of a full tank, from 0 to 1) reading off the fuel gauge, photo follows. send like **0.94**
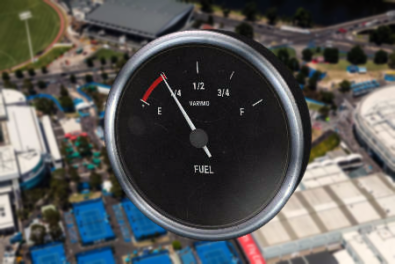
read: **0.25**
